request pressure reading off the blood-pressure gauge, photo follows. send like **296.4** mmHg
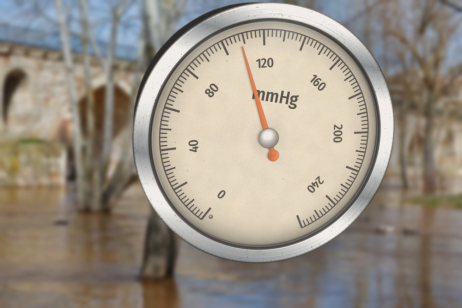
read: **108** mmHg
